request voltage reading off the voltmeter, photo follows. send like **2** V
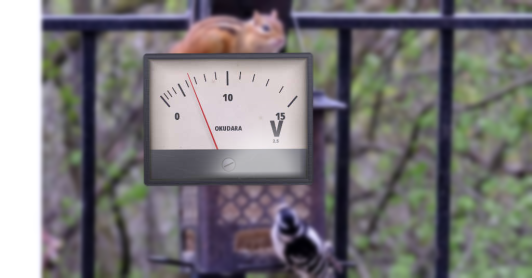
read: **6.5** V
